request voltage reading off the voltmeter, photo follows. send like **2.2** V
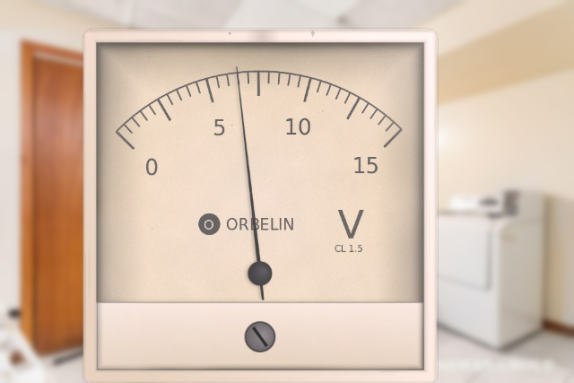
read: **6.5** V
